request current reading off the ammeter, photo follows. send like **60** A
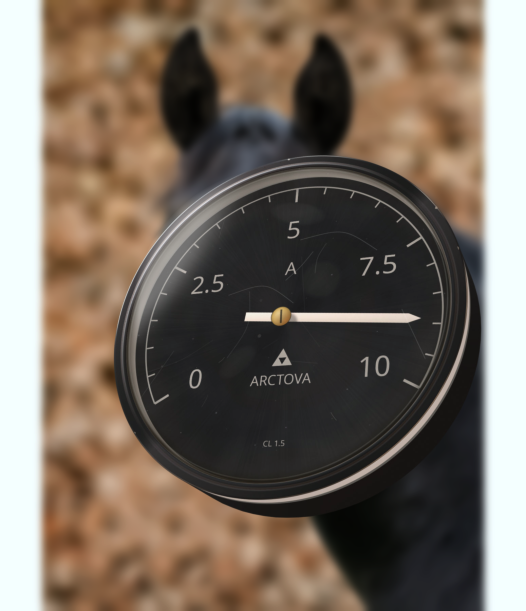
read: **9** A
